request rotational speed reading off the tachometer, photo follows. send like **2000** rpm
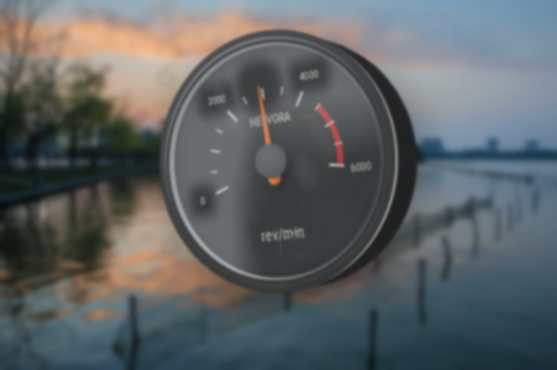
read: **3000** rpm
